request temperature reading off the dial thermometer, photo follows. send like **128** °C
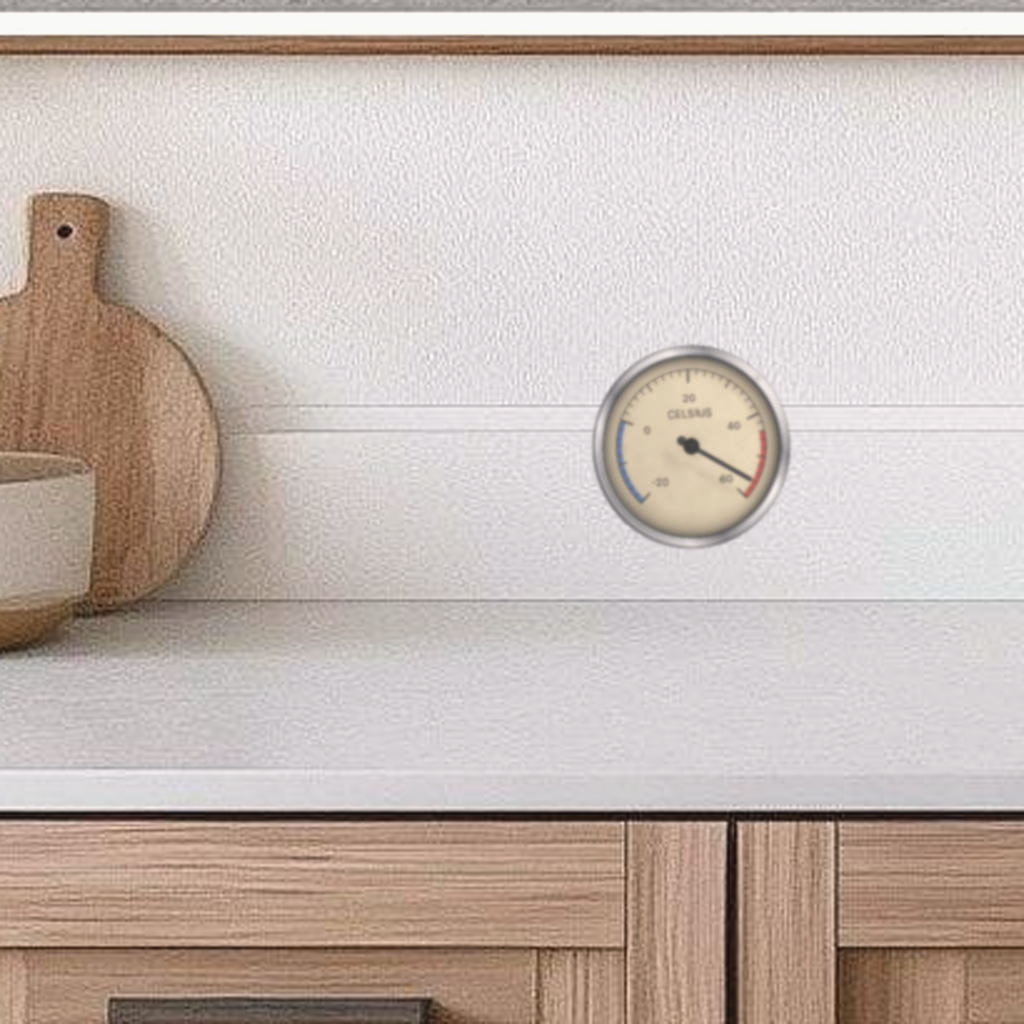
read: **56** °C
